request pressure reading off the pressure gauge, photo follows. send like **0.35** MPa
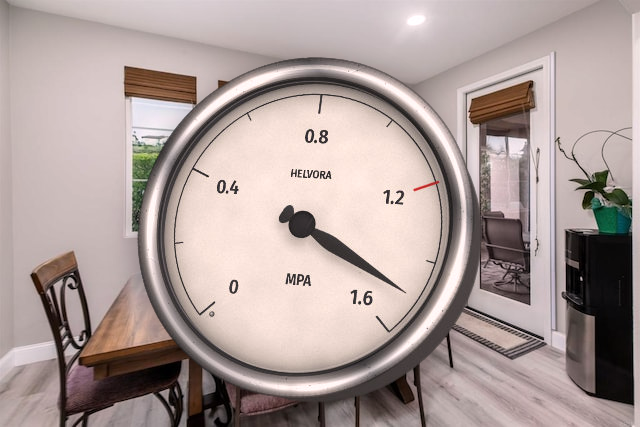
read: **1.5** MPa
